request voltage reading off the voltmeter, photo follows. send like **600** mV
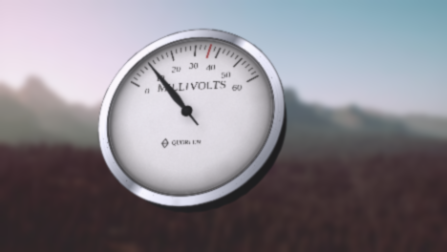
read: **10** mV
